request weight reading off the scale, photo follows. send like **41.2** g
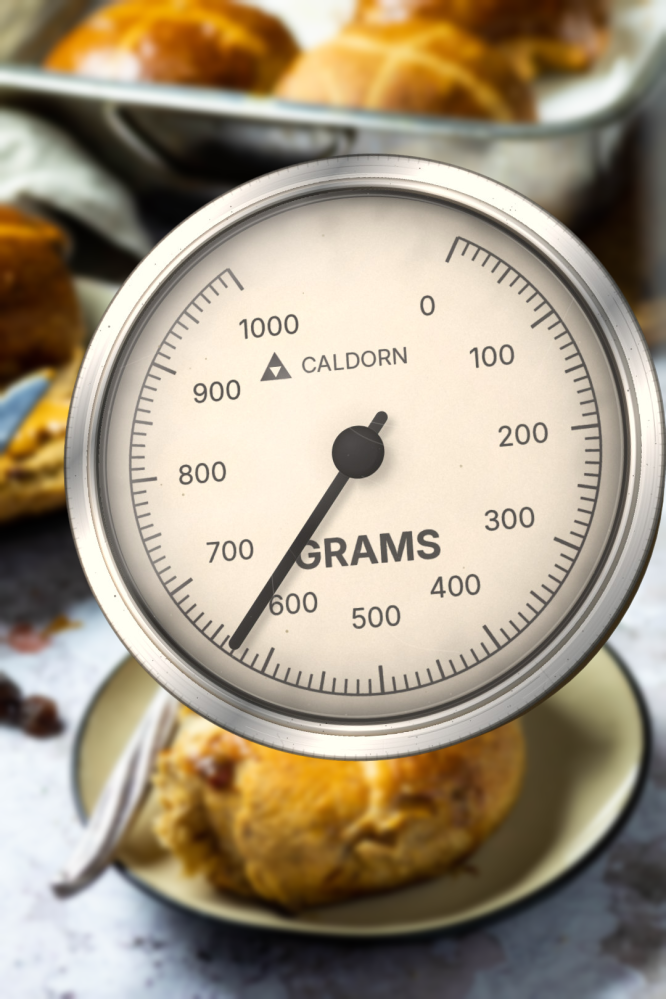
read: **630** g
